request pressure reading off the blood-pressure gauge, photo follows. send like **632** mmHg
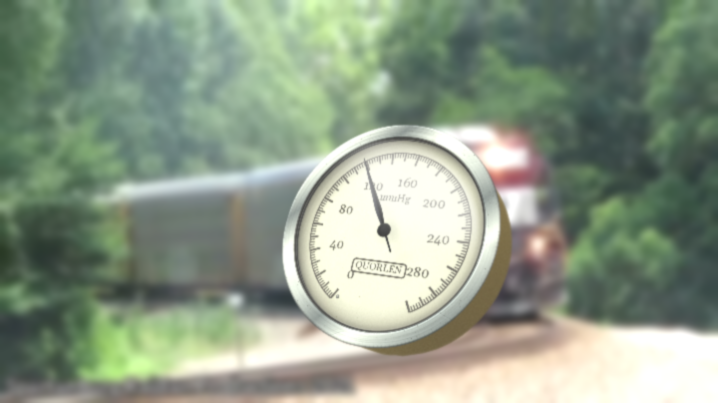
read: **120** mmHg
